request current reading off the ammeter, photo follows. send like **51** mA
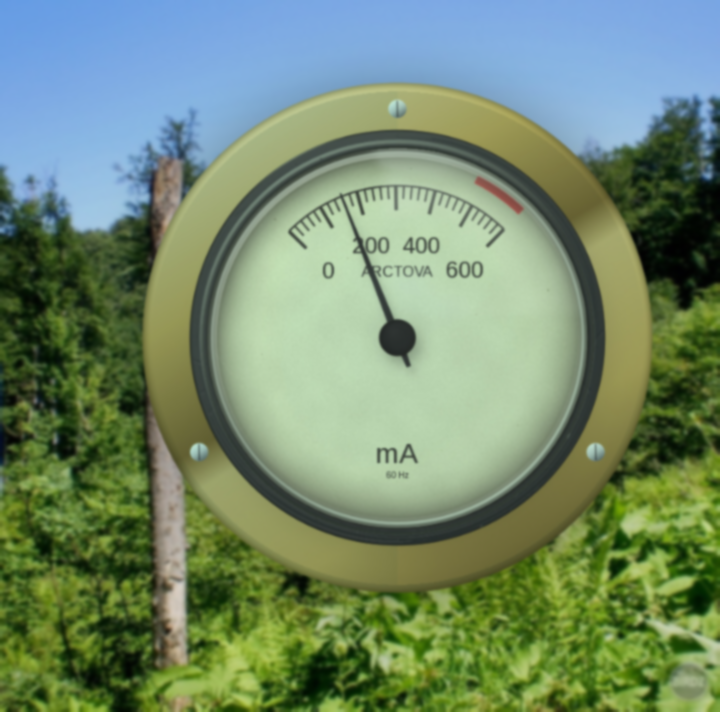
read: **160** mA
